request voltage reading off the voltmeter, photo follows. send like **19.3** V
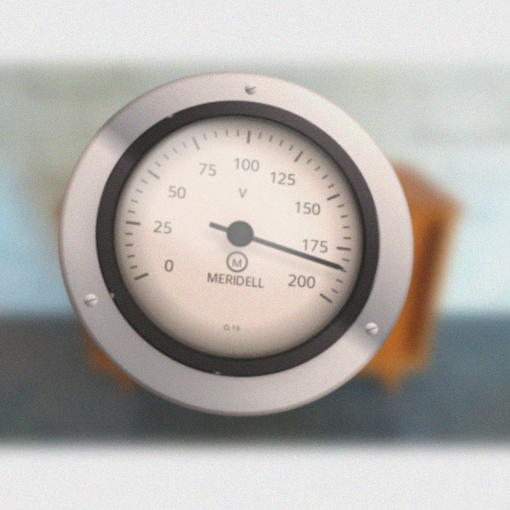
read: **185** V
